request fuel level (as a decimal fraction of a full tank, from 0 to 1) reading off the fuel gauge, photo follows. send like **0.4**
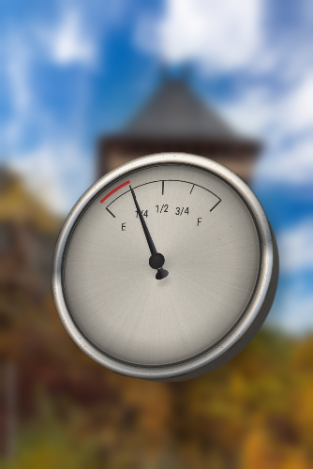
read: **0.25**
